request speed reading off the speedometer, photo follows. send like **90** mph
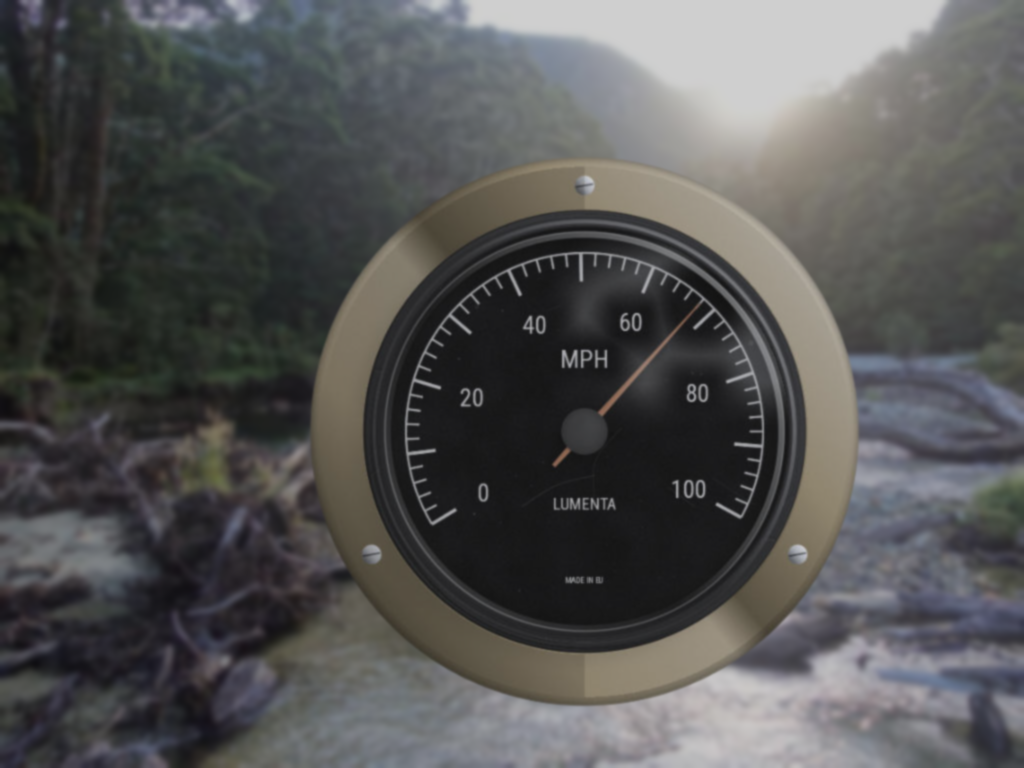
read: **68** mph
